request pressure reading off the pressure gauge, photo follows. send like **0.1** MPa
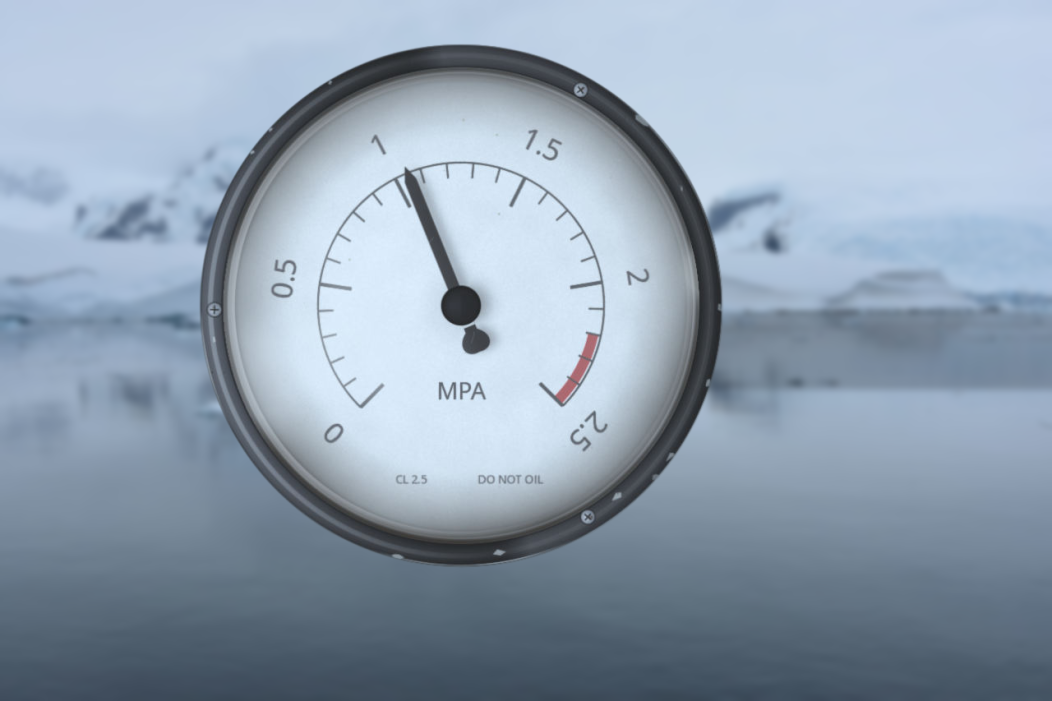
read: **1.05** MPa
